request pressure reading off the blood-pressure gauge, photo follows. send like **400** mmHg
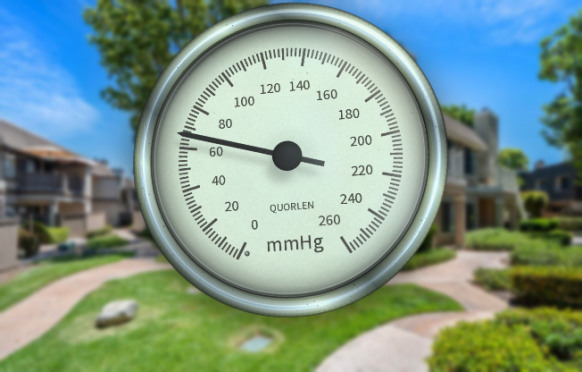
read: **66** mmHg
